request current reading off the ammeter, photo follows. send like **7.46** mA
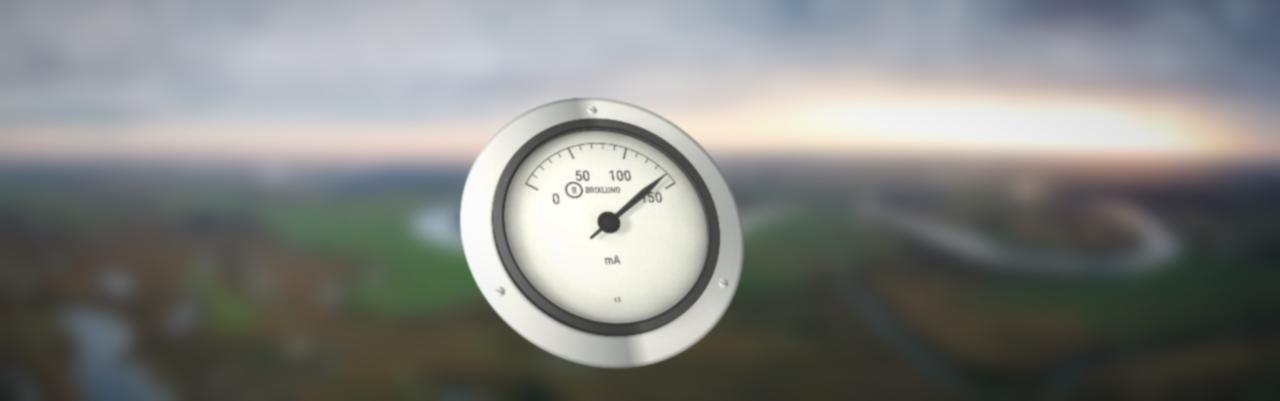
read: **140** mA
